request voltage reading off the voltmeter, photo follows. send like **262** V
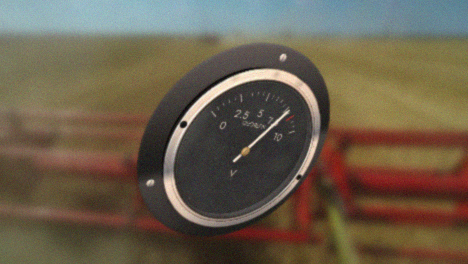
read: **7.5** V
